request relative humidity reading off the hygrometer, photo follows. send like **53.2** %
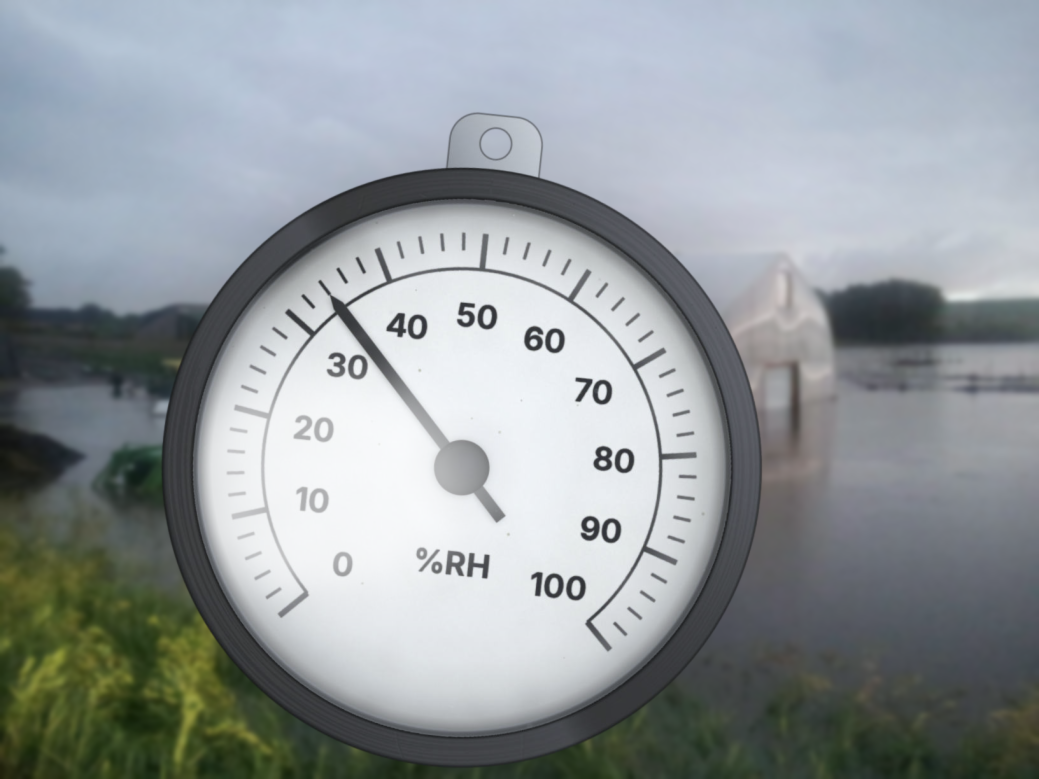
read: **34** %
